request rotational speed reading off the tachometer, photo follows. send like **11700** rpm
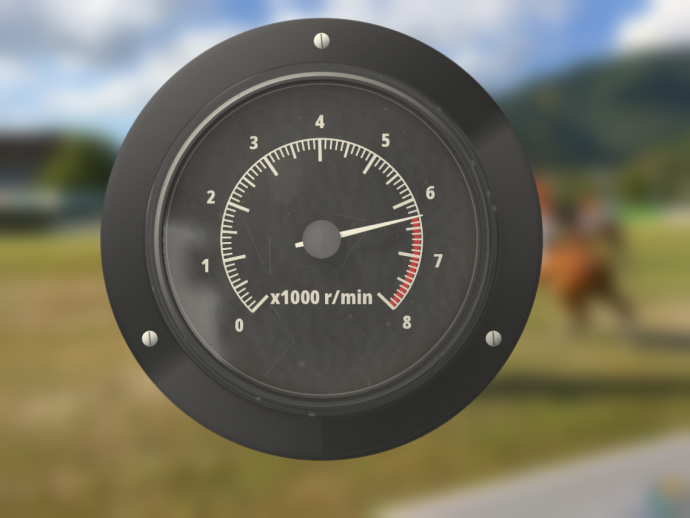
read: **6300** rpm
